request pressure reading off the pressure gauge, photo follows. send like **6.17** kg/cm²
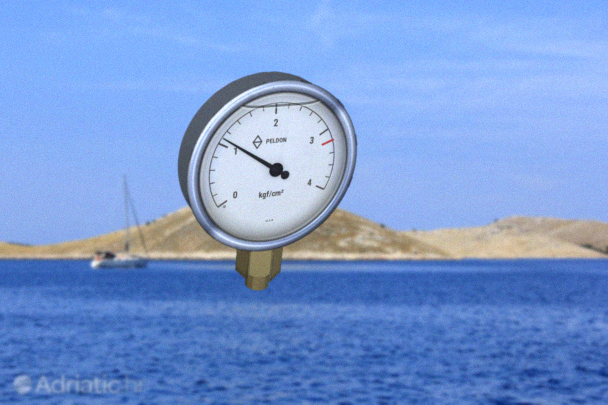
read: **1.1** kg/cm²
